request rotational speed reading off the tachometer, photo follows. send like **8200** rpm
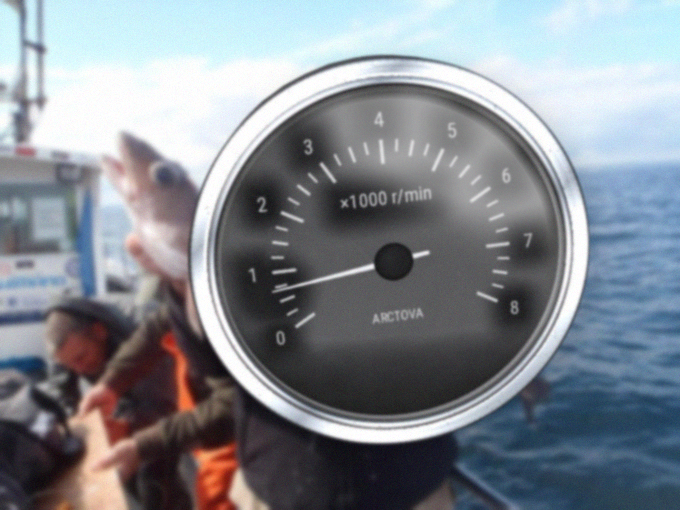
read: **750** rpm
